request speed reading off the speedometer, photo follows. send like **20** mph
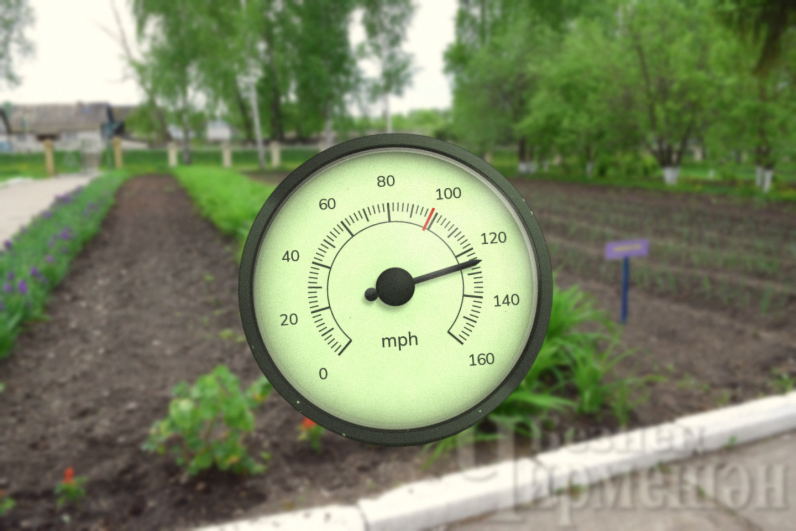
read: **126** mph
